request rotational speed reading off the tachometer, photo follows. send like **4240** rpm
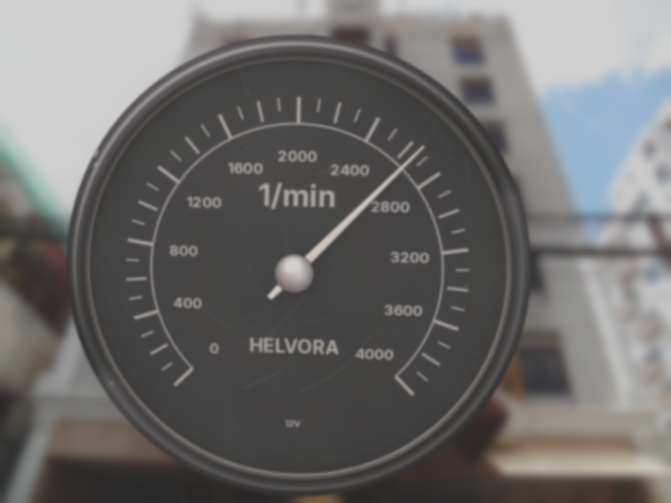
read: **2650** rpm
